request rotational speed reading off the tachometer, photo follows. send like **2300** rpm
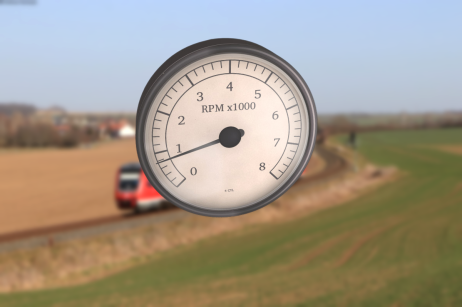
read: **800** rpm
